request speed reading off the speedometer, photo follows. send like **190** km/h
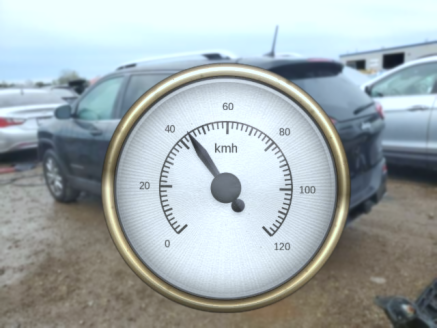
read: **44** km/h
